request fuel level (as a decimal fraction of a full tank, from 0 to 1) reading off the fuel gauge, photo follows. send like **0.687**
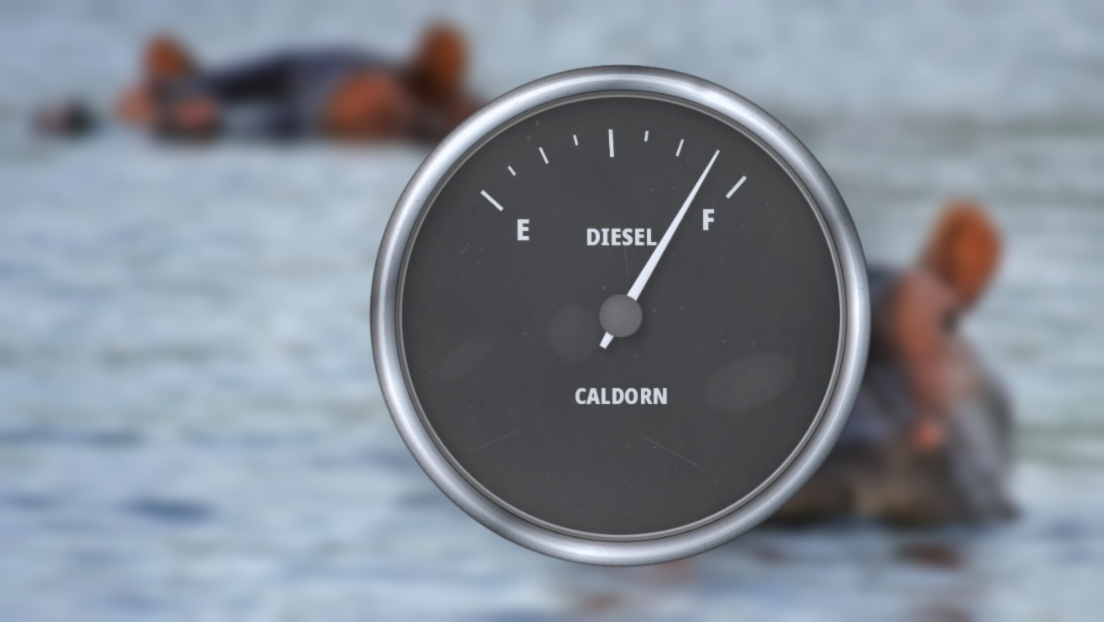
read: **0.875**
